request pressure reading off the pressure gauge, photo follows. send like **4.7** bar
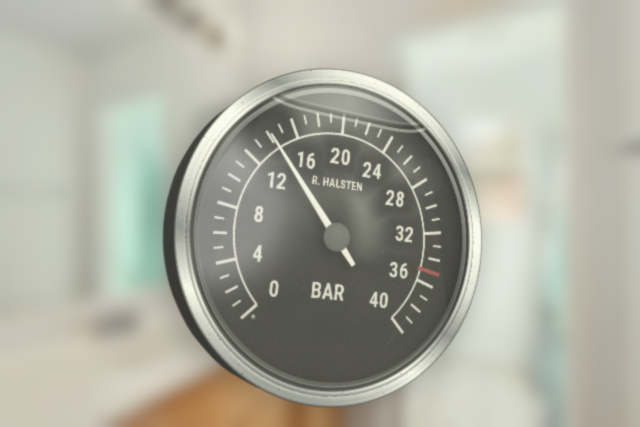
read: **14** bar
